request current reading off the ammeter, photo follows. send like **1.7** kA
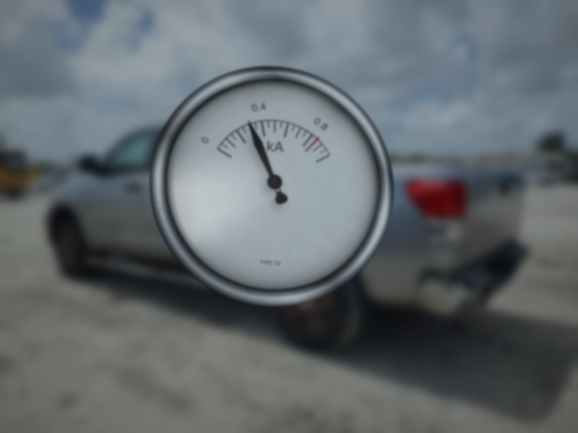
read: **0.3** kA
